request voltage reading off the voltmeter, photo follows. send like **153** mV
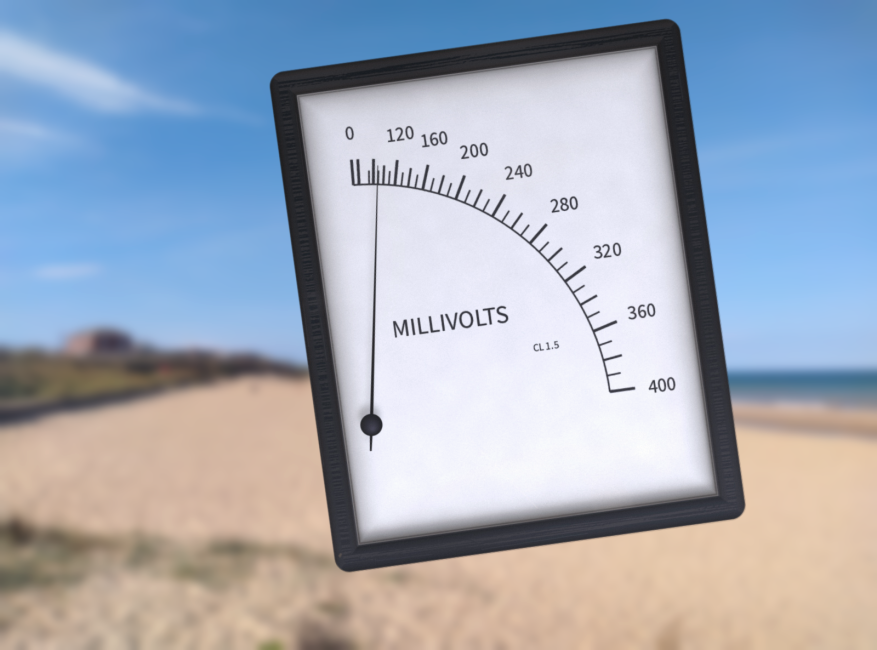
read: **90** mV
